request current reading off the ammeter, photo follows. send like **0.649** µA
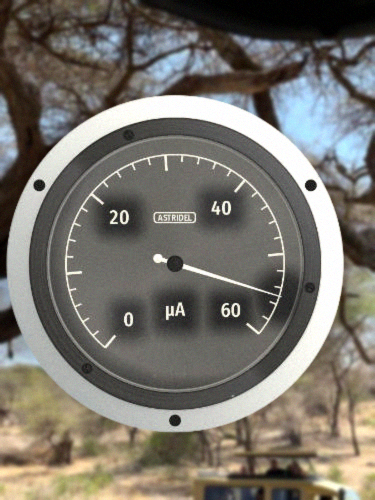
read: **55** µA
